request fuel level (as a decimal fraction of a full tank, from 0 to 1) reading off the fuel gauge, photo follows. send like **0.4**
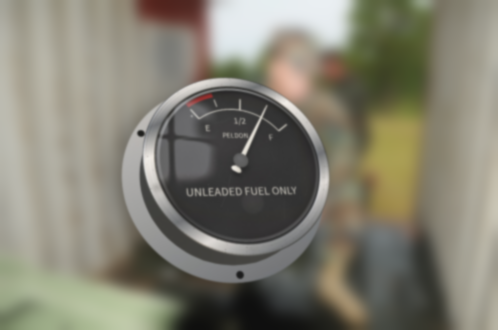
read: **0.75**
